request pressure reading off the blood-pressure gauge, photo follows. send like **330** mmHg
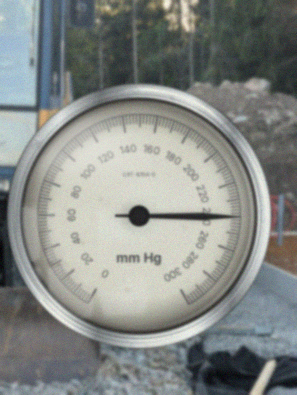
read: **240** mmHg
